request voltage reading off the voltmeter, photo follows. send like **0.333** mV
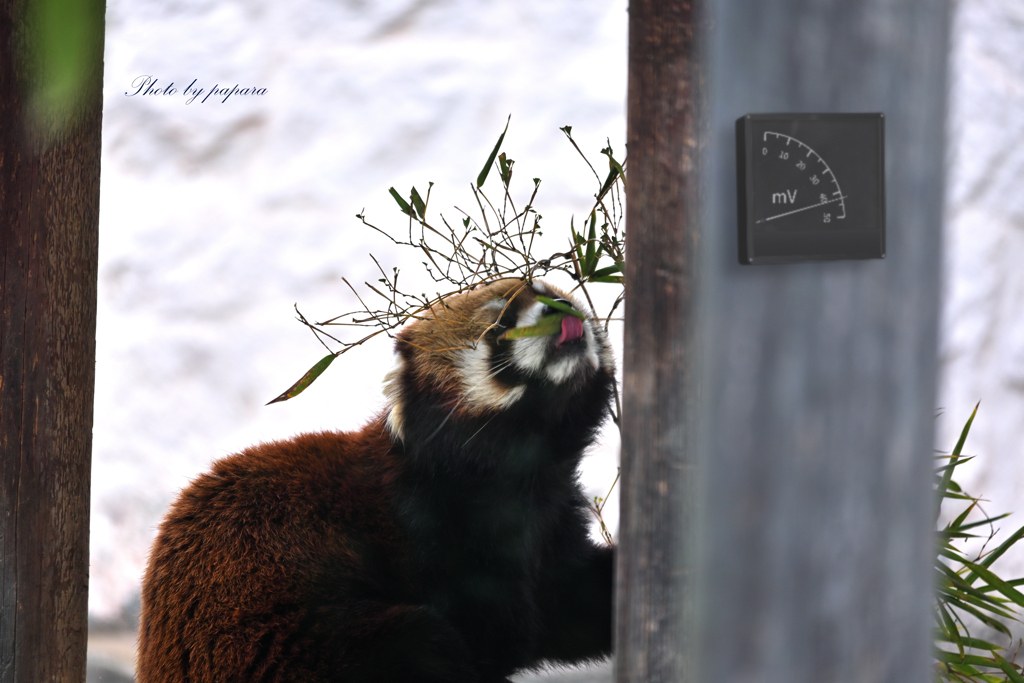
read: **42.5** mV
